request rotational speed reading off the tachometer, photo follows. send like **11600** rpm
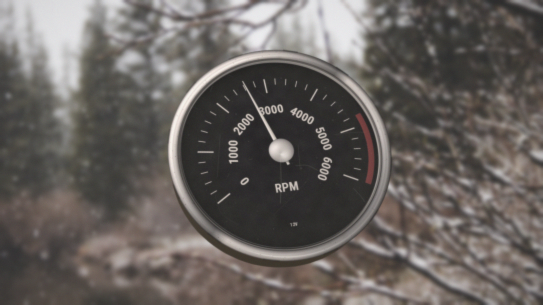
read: **2600** rpm
